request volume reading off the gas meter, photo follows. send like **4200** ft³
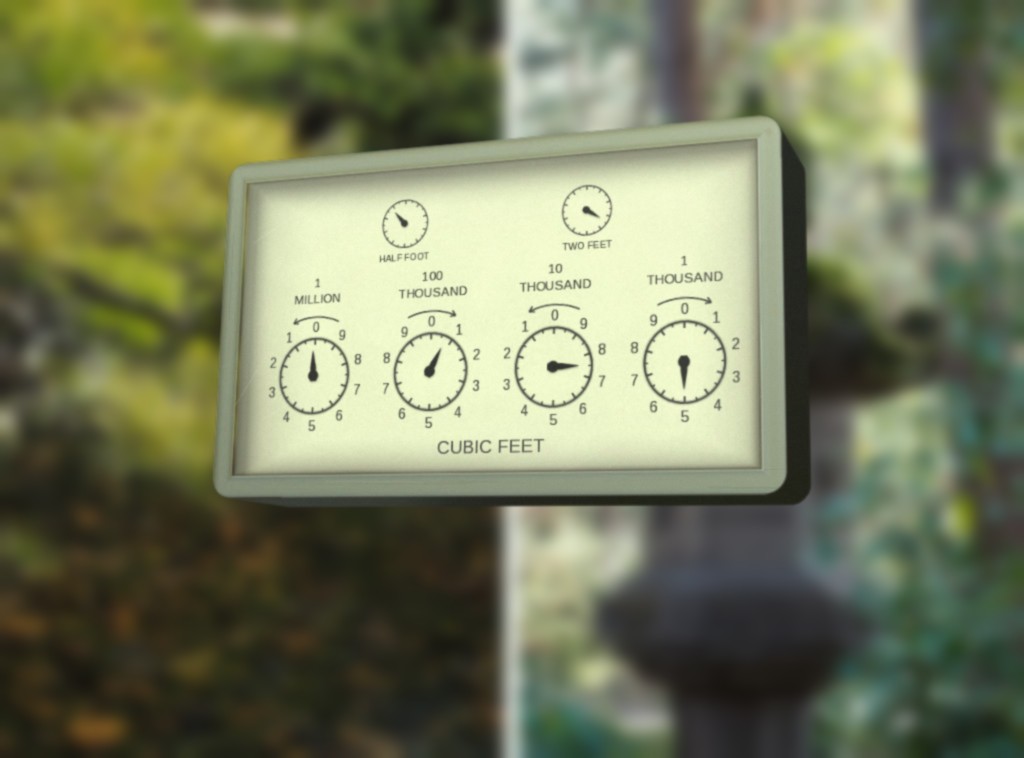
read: **7500** ft³
